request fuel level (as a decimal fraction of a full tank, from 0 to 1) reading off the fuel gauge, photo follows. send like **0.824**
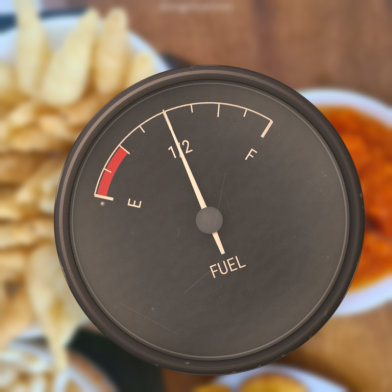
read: **0.5**
